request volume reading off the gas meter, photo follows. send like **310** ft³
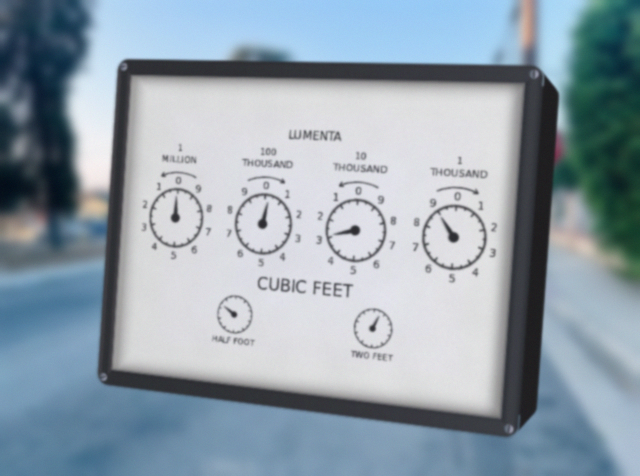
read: **2900** ft³
